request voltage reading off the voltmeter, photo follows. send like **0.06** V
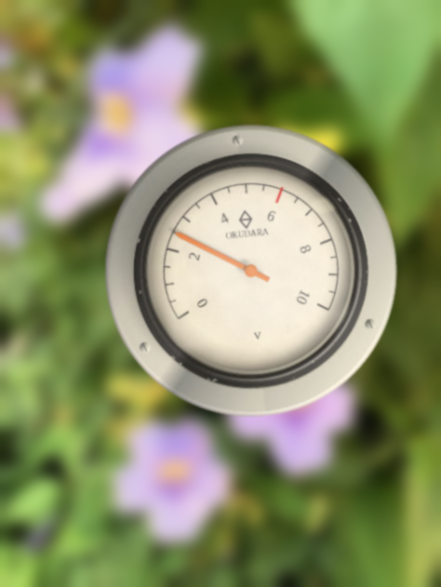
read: **2.5** V
